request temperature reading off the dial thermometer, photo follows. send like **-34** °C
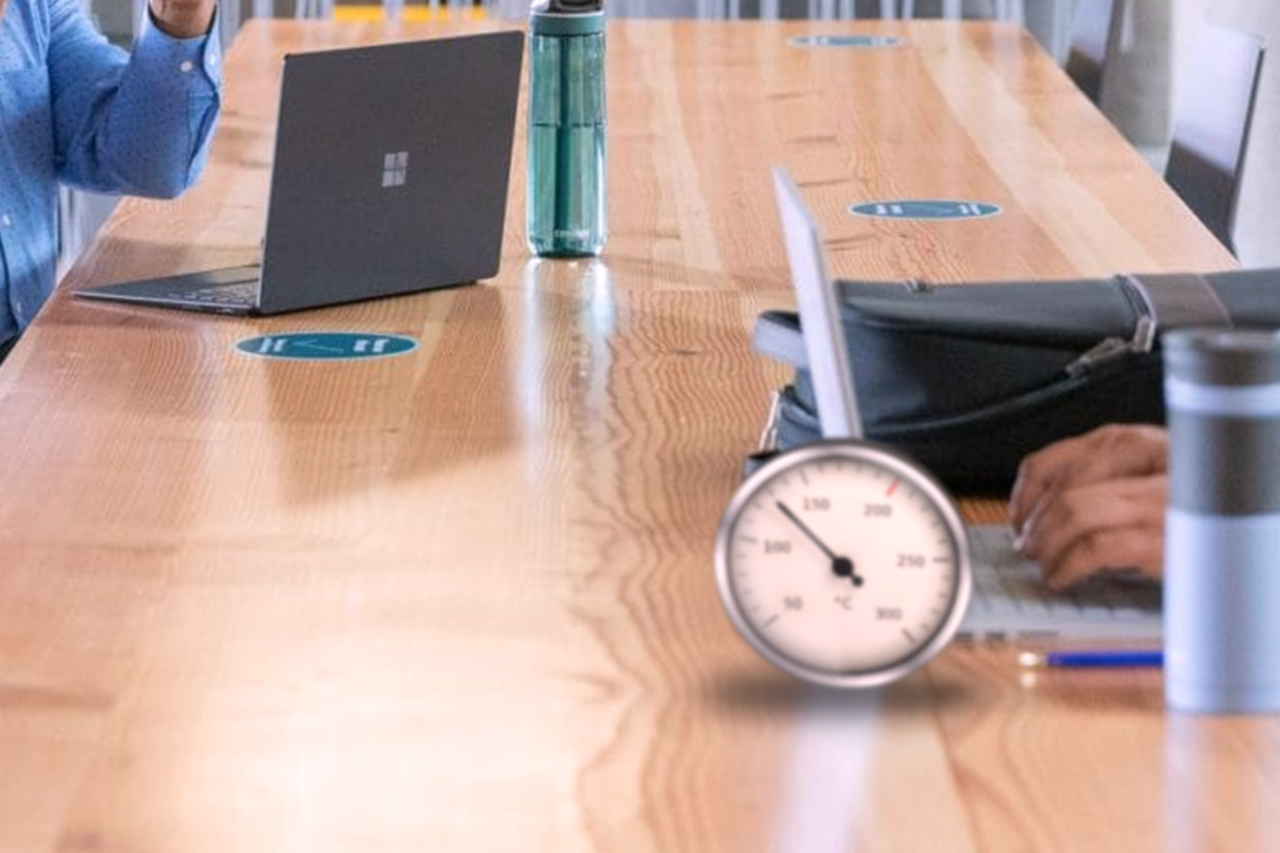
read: **130** °C
